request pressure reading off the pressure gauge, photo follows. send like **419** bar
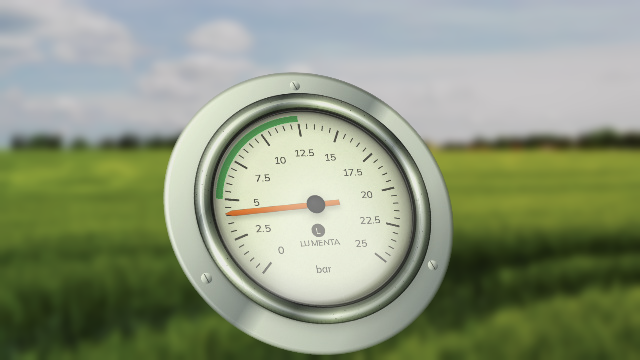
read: **4** bar
